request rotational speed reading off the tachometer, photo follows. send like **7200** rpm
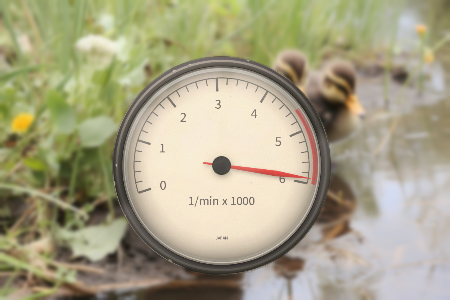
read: **5900** rpm
